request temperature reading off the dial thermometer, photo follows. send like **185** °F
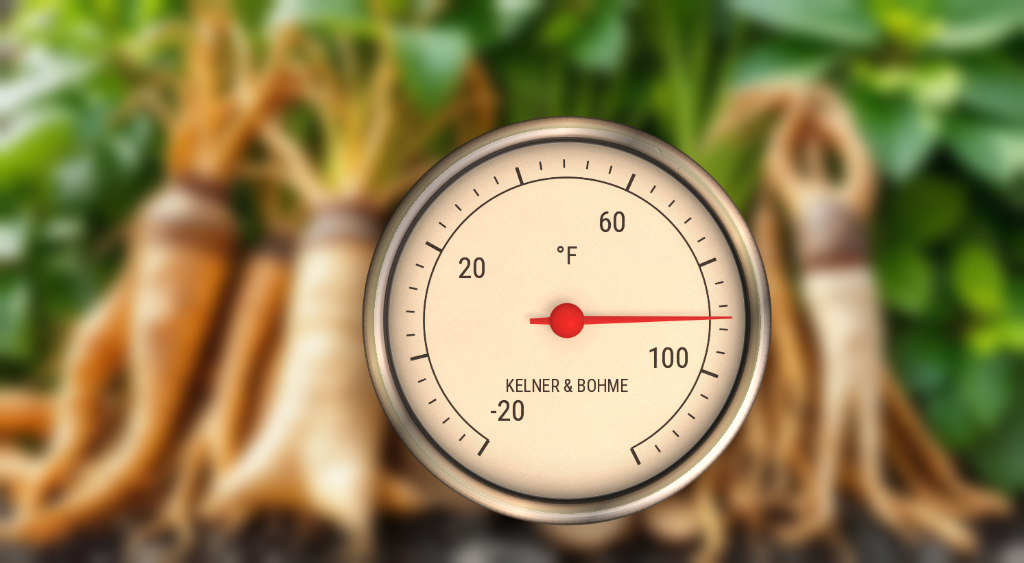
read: **90** °F
